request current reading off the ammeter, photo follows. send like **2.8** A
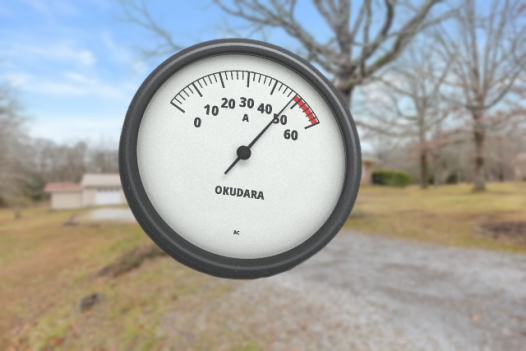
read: **48** A
